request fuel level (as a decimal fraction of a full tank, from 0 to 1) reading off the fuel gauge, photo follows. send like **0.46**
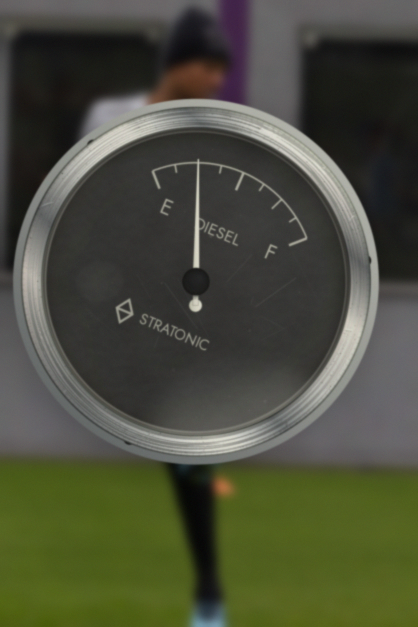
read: **0.25**
